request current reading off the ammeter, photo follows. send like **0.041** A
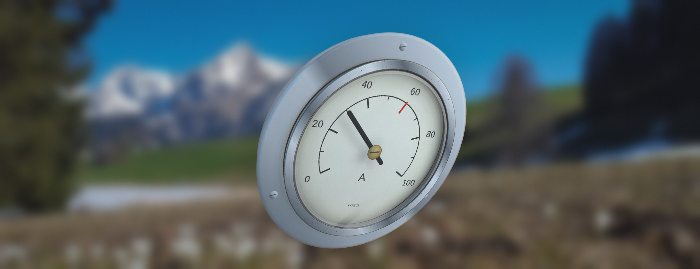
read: **30** A
